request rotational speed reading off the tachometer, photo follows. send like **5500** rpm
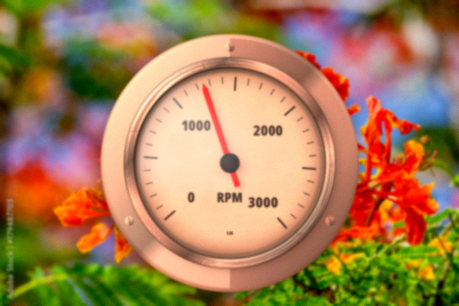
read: **1250** rpm
